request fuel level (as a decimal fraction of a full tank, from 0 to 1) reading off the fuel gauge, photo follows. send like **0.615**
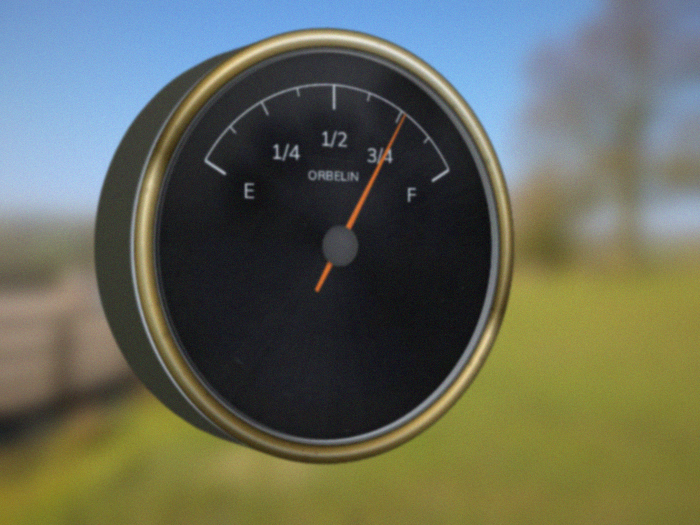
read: **0.75**
